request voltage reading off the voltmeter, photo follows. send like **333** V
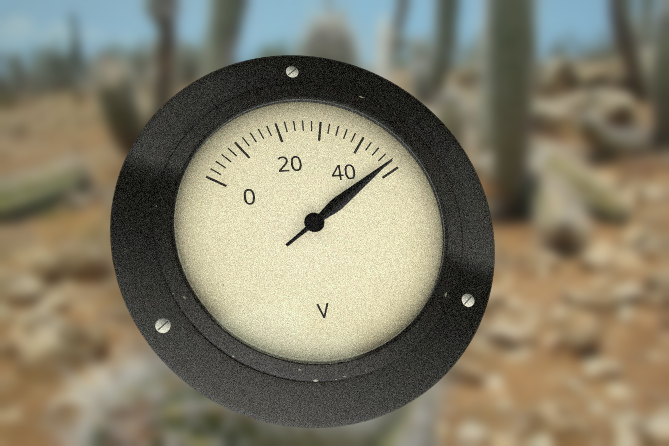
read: **48** V
